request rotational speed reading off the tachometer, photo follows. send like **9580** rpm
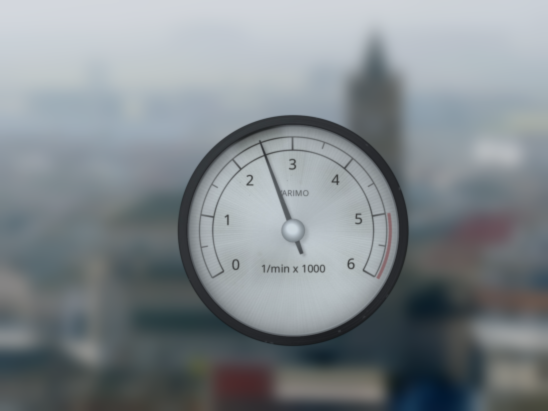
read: **2500** rpm
